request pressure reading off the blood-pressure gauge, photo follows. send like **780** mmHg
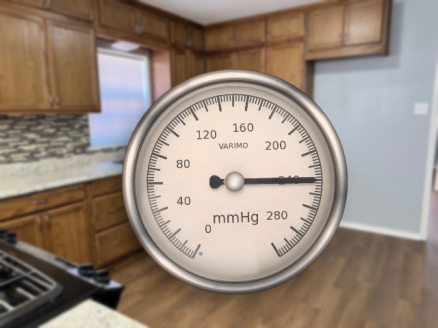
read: **240** mmHg
